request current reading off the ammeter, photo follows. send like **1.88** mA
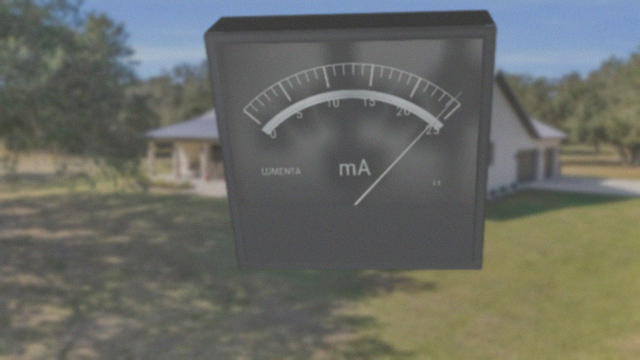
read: **24** mA
